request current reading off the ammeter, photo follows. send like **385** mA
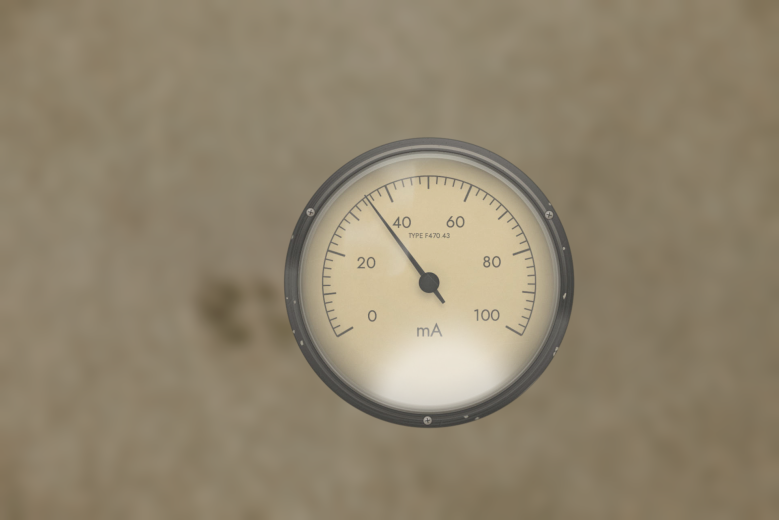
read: **35** mA
